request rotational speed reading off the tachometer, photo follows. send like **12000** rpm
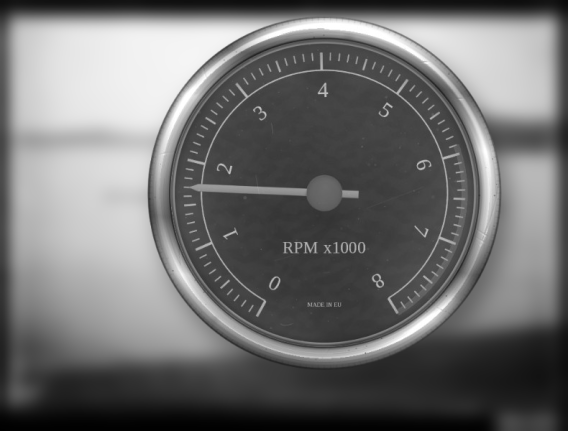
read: **1700** rpm
